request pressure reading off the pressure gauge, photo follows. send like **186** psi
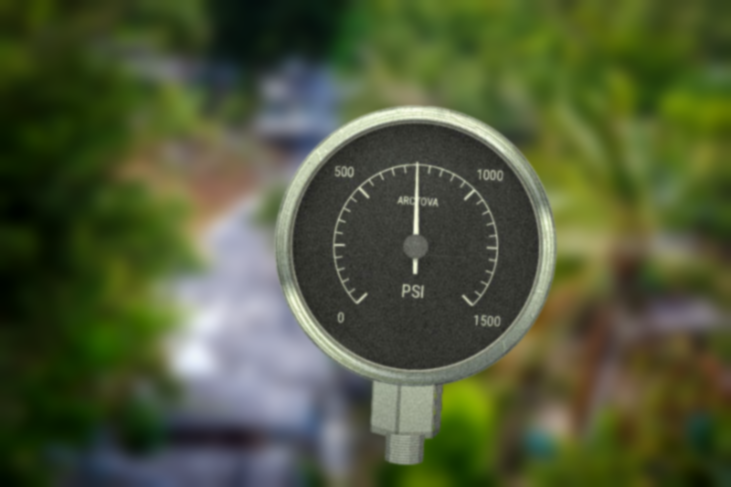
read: **750** psi
